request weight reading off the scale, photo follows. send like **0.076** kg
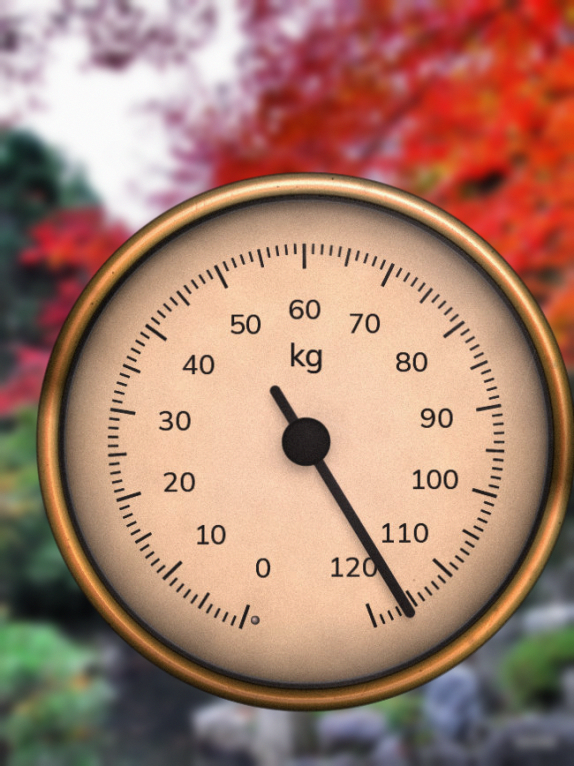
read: **116** kg
